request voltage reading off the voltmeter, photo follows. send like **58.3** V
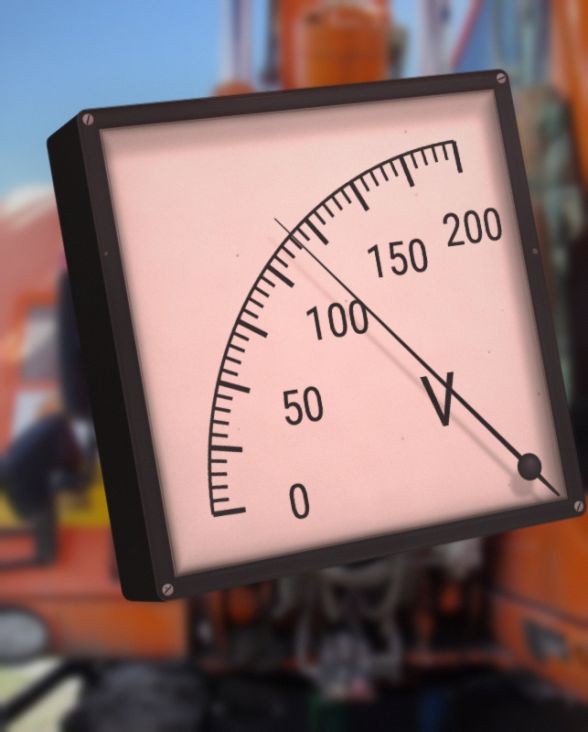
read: **115** V
